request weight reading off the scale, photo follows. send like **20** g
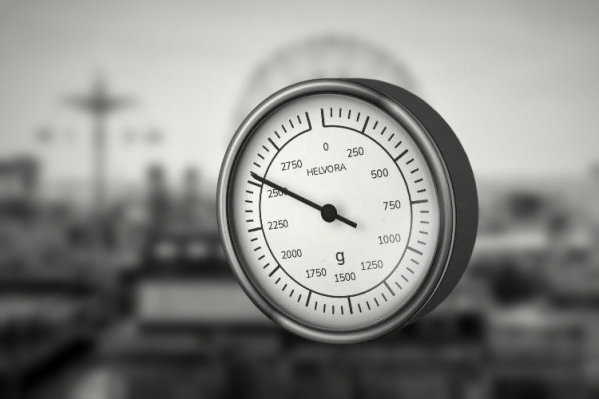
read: **2550** g
